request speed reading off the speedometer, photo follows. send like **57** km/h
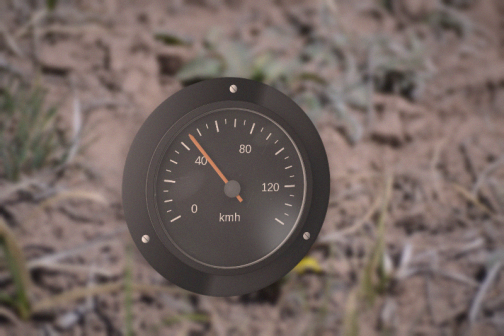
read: **45** km/h
